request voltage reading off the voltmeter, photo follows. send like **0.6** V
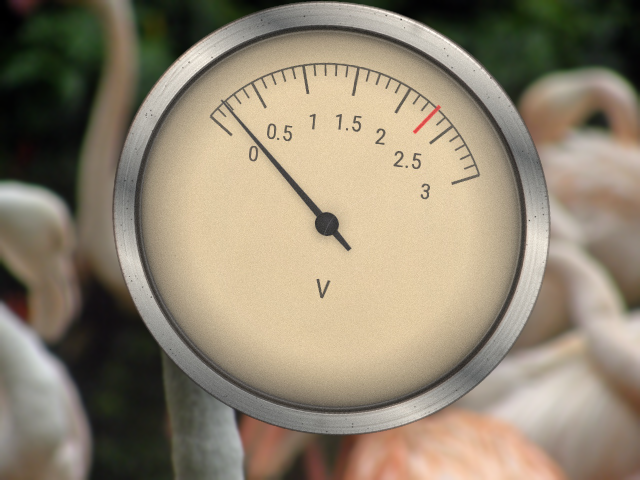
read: **0.2** V
